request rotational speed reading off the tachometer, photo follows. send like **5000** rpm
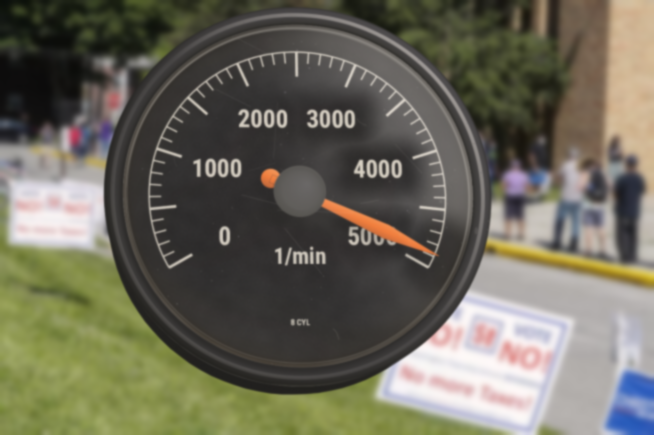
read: **4900** rpm
